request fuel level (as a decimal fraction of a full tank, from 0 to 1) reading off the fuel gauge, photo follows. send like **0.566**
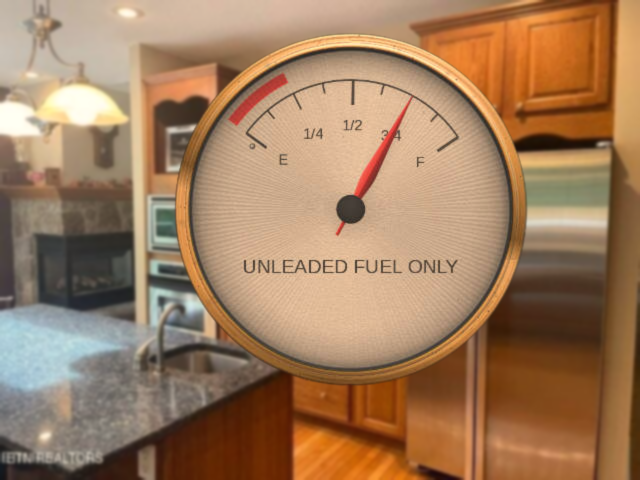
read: **0.75**
